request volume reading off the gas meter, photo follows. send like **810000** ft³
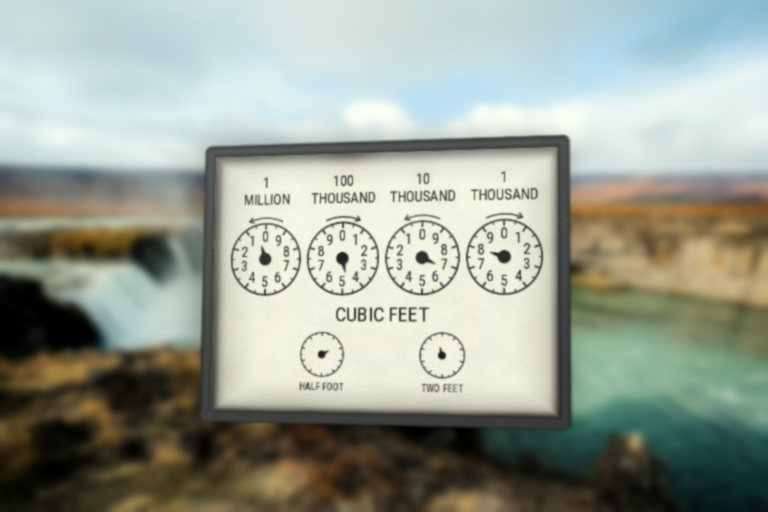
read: **46800** ft³
